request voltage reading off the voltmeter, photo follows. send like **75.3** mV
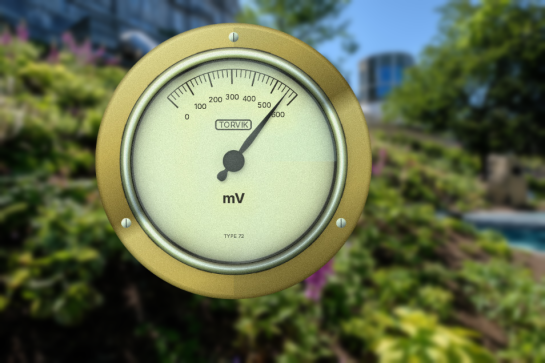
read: **560** mV
